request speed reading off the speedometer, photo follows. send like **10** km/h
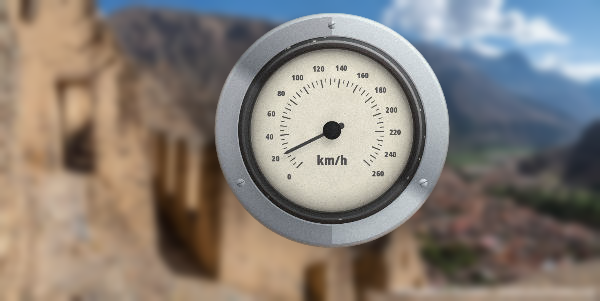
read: **20** km/h
